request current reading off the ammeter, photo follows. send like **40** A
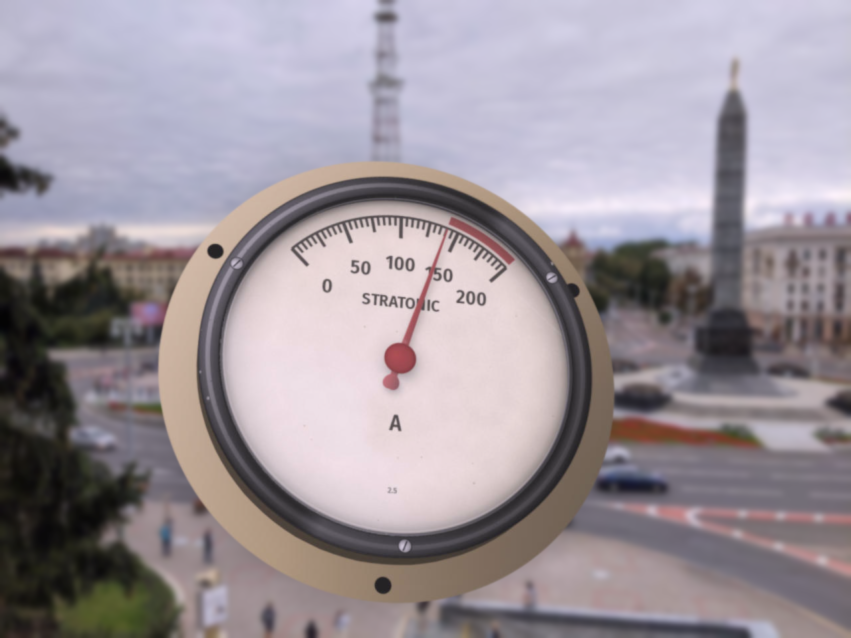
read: **140** A
